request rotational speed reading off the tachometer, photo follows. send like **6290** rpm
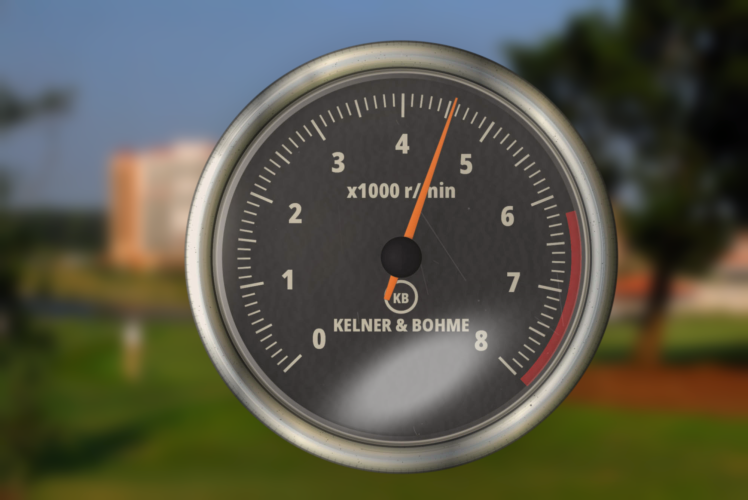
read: **4550** rpm
